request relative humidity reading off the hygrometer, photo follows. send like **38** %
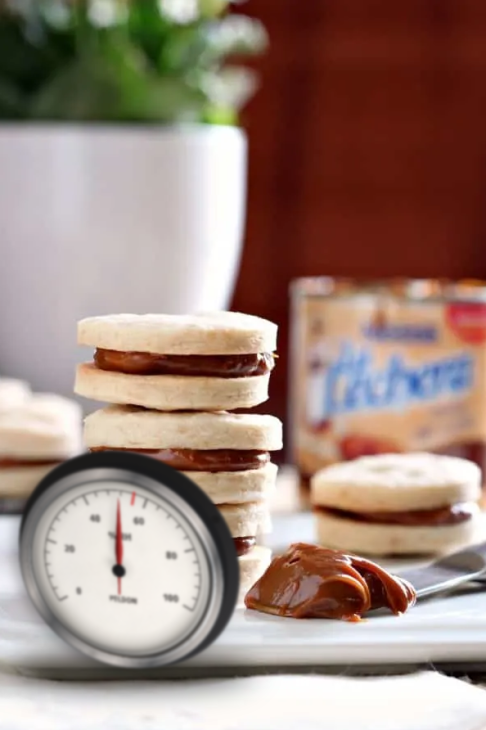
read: **52** %
